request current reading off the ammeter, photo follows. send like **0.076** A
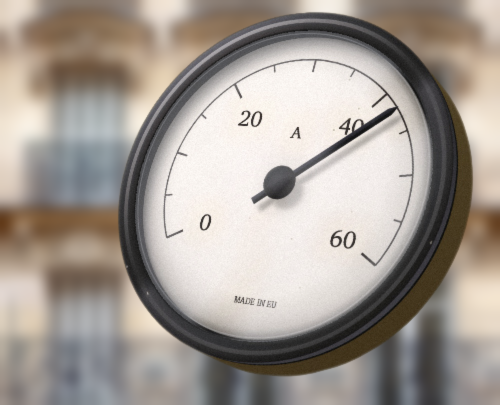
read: **42.5** A
